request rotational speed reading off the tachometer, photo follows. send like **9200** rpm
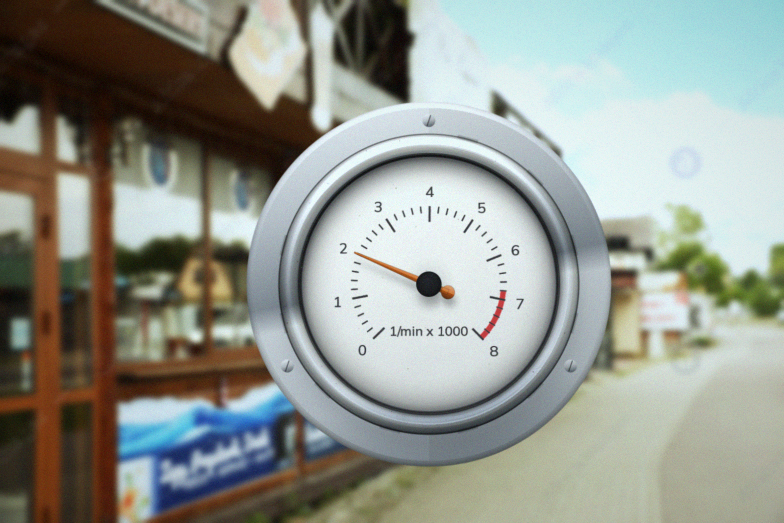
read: **2000** rpm
